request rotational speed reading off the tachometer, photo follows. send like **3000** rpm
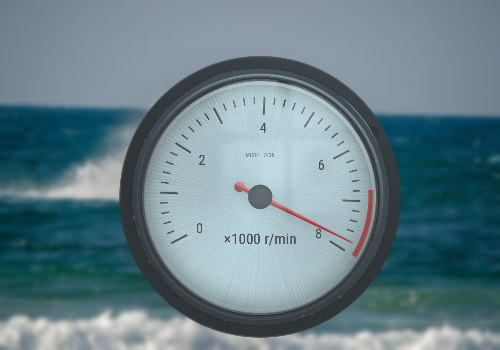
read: **7800** rpm
